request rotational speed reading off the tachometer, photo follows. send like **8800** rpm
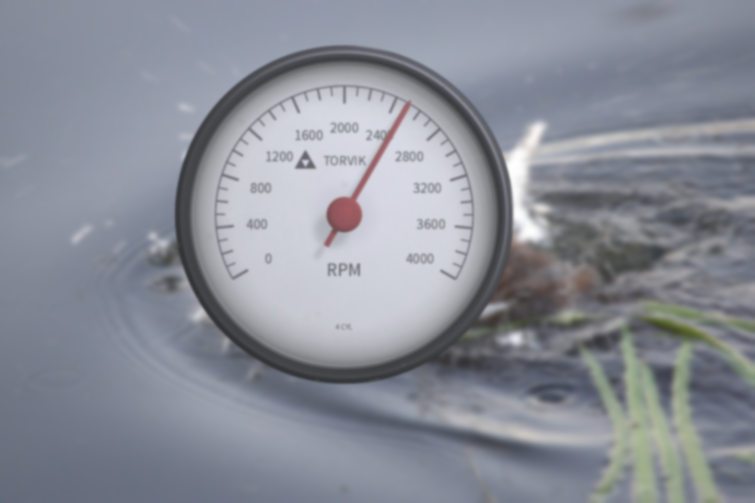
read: **2500** rpm
